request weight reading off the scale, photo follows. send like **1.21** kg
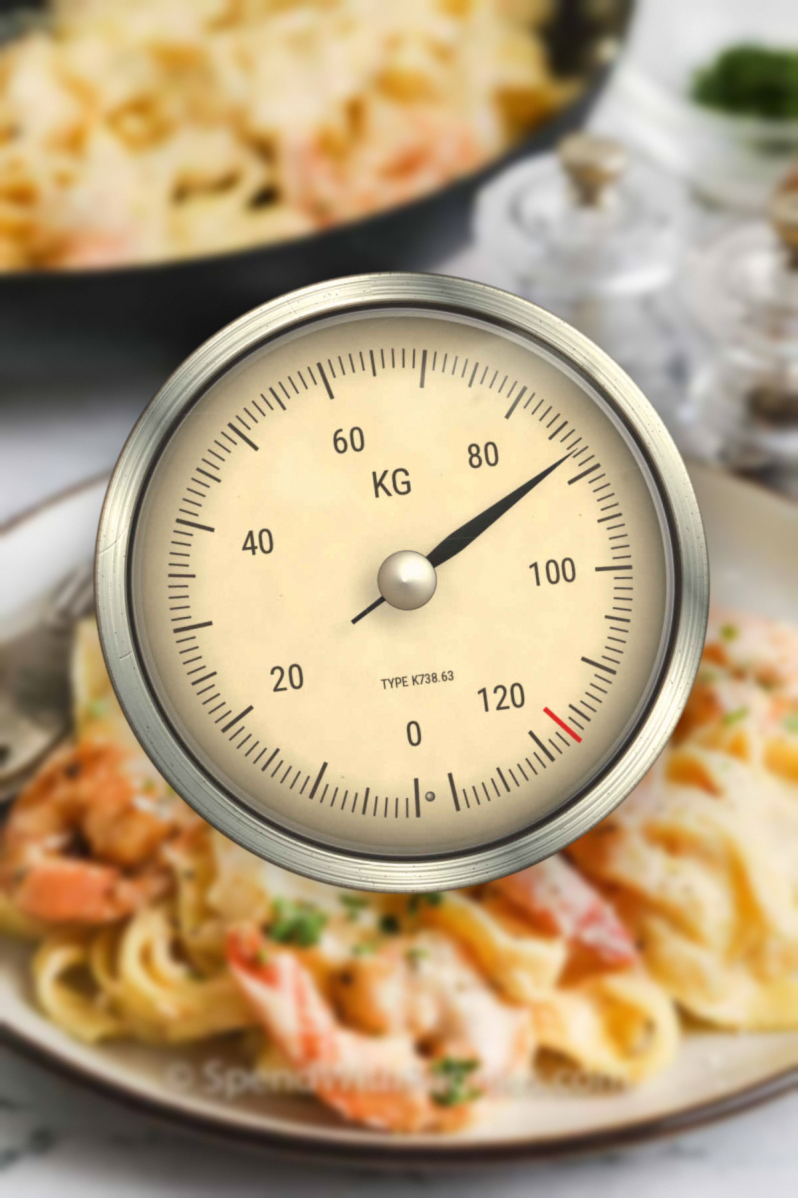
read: **87.5** kg
